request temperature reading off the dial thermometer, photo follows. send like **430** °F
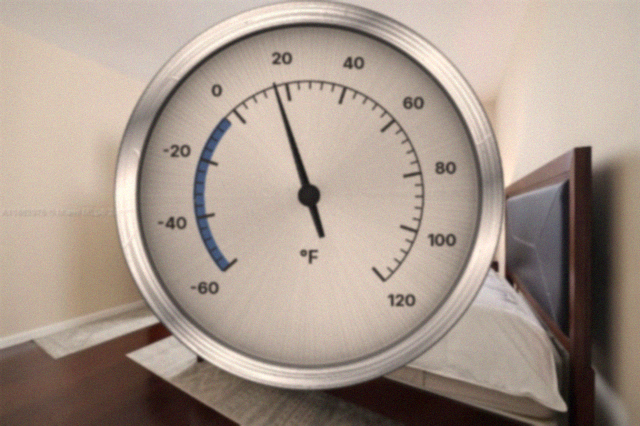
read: **16** °F
